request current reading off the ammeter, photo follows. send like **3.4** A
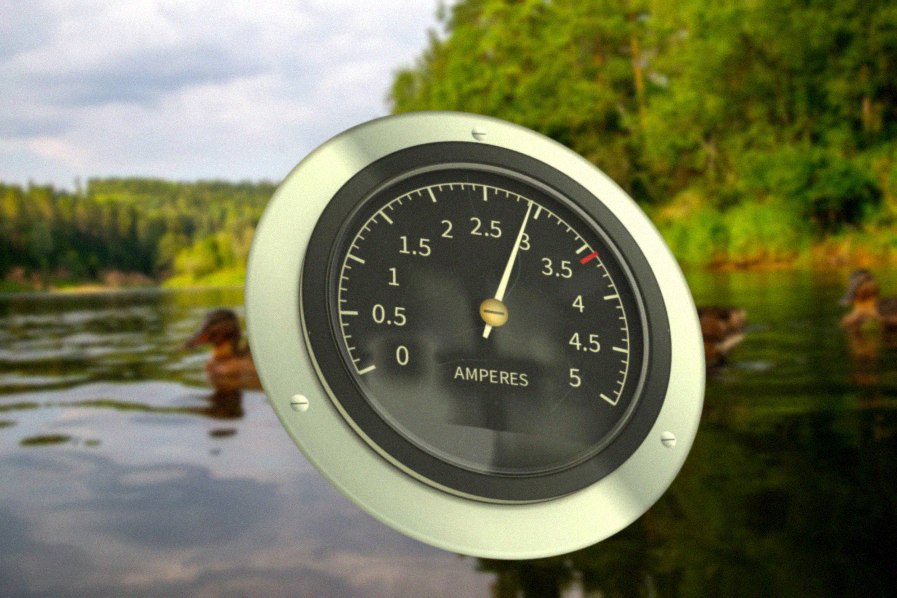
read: **2.9** A
